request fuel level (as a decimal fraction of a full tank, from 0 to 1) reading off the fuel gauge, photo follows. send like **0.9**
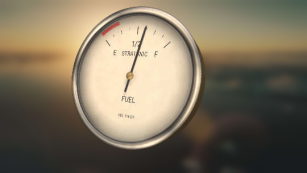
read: **0.625**
